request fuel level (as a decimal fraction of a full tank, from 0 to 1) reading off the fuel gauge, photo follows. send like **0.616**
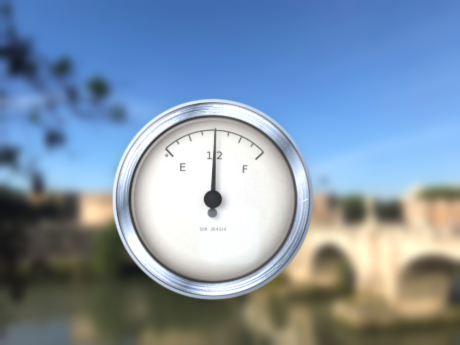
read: **0.5**
